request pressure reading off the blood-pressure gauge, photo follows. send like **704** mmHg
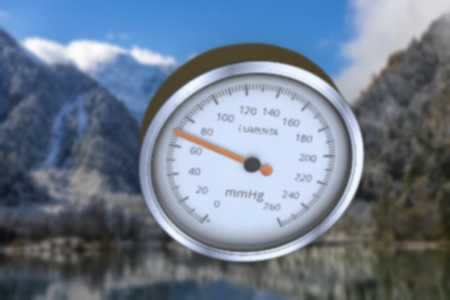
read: **70** mmHg
